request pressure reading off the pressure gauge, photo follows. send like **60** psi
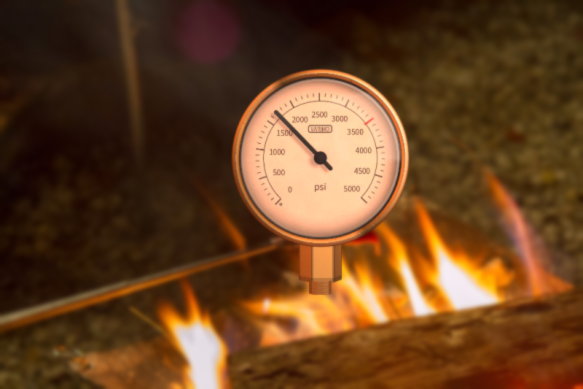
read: **1700** psi
